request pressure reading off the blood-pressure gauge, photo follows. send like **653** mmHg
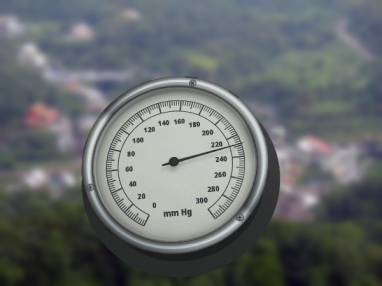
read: **230** mmHg
